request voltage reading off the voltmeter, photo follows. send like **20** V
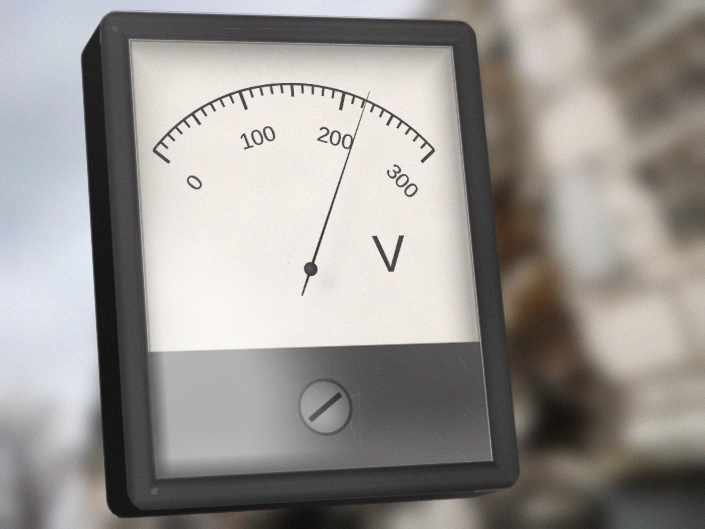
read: **220** V
